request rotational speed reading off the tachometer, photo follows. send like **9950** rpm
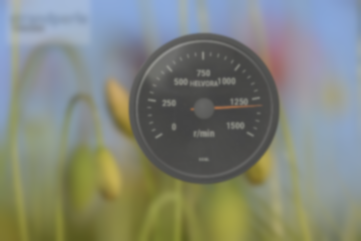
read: **1300** rpm
